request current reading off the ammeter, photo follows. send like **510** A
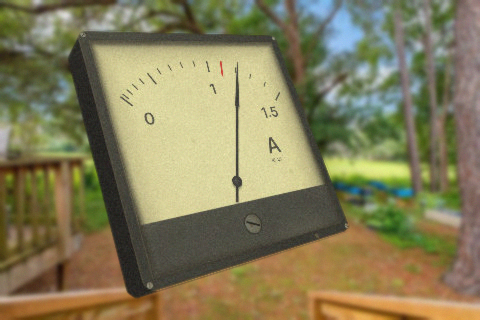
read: **1.2** A
